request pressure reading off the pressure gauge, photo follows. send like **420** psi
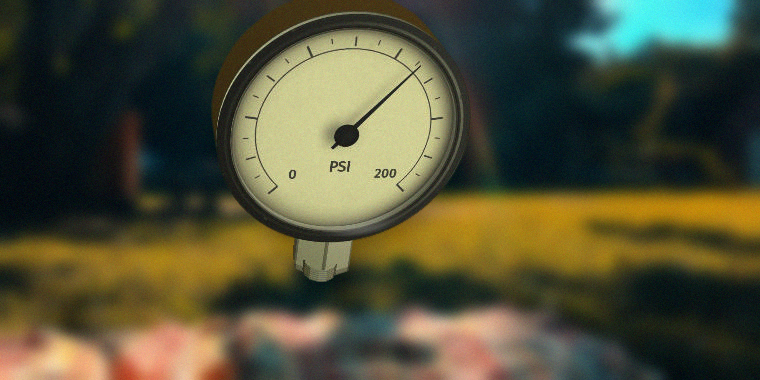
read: **130** psi
